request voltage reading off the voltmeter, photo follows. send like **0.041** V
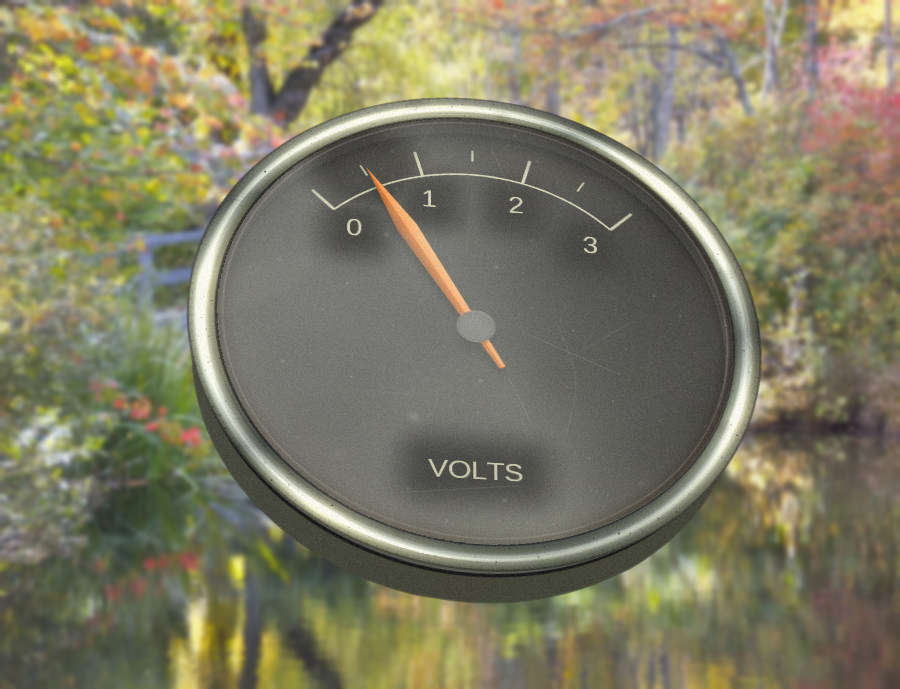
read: **0.5** V
